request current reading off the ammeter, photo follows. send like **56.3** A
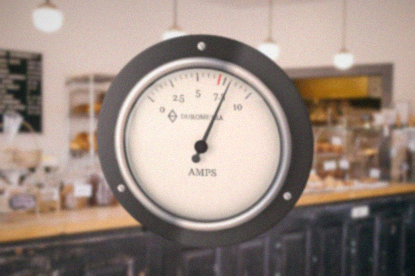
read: **8** A
